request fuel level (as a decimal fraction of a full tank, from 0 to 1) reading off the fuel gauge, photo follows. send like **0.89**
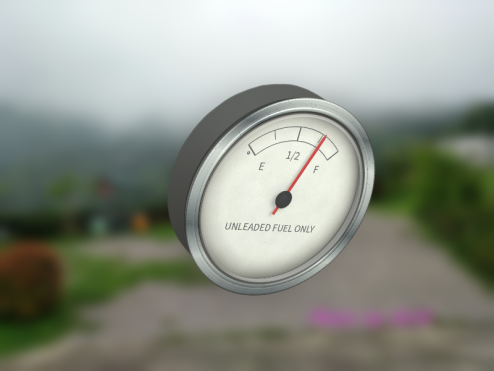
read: **0.75**
